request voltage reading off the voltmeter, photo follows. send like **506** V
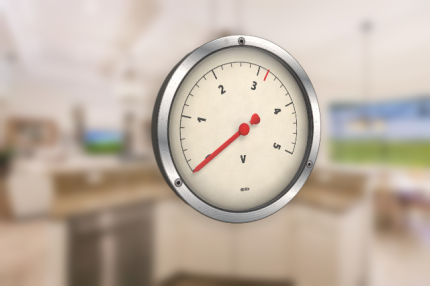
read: **0** V
